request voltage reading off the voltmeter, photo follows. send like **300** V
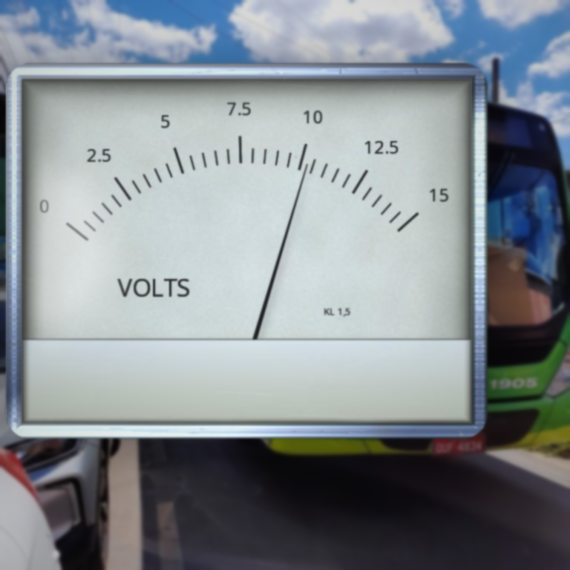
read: **10.25** V
